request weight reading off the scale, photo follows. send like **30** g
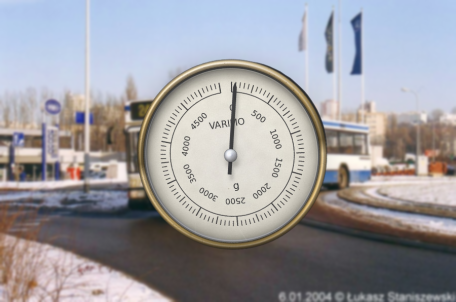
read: **50** g
